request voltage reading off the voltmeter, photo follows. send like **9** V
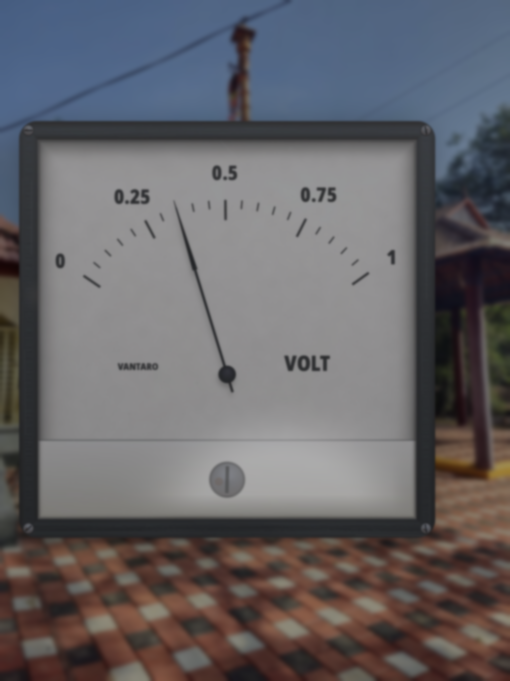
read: **0.35** V
